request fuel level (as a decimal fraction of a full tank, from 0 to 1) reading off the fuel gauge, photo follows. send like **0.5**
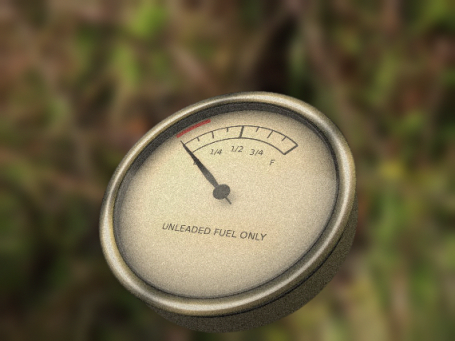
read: **0**
